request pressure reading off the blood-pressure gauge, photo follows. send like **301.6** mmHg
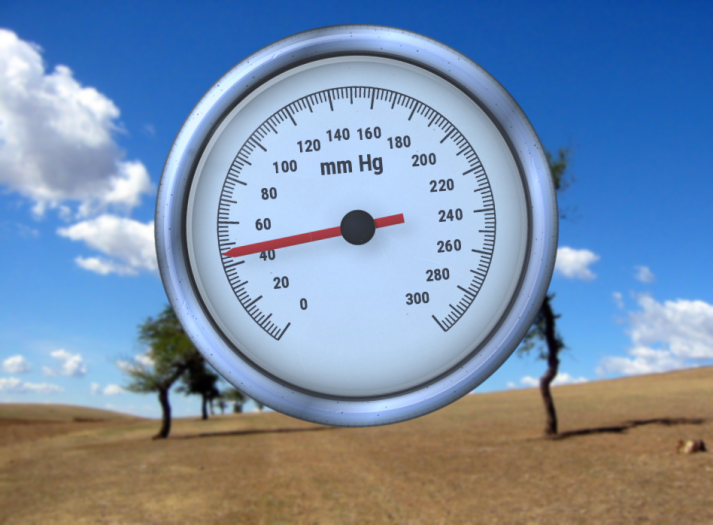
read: **46** mmHg
